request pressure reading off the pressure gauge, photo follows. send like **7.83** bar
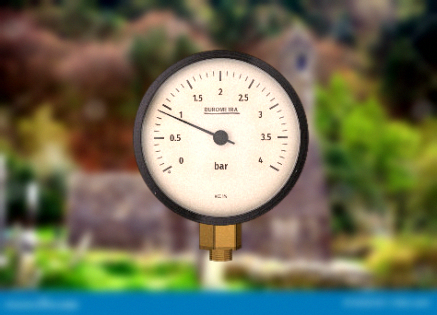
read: **0.9** bar
